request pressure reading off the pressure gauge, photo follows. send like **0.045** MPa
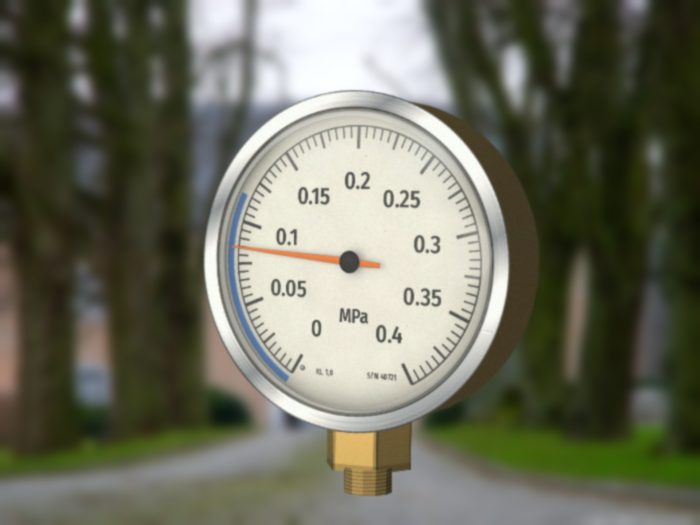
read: **0.085** MPa
